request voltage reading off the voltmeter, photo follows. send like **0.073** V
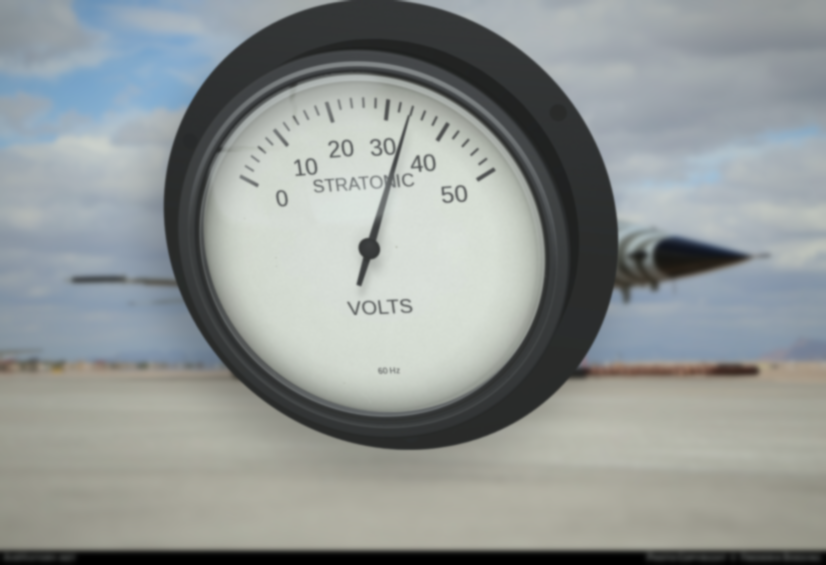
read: **34** V
